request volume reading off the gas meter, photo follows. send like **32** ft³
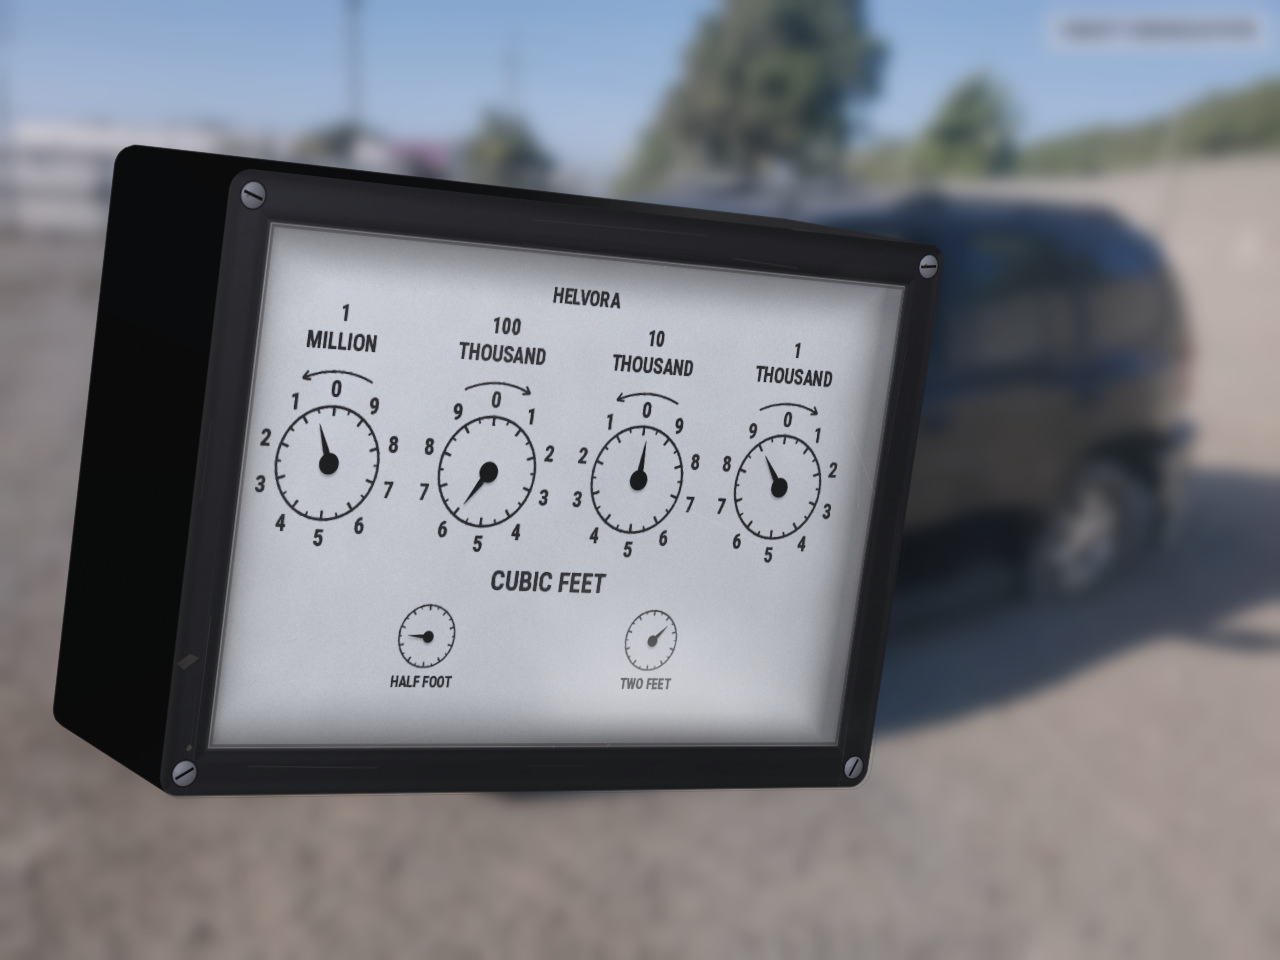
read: **59900** ft³
